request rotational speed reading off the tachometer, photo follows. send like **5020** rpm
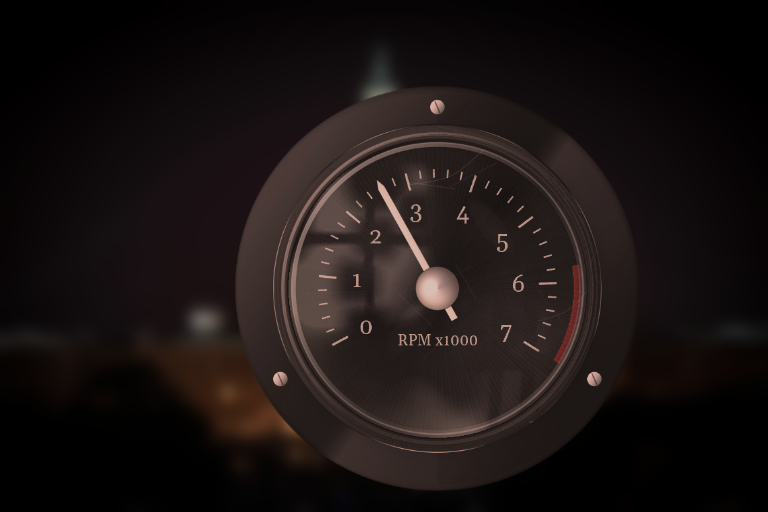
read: **2600** rpm
